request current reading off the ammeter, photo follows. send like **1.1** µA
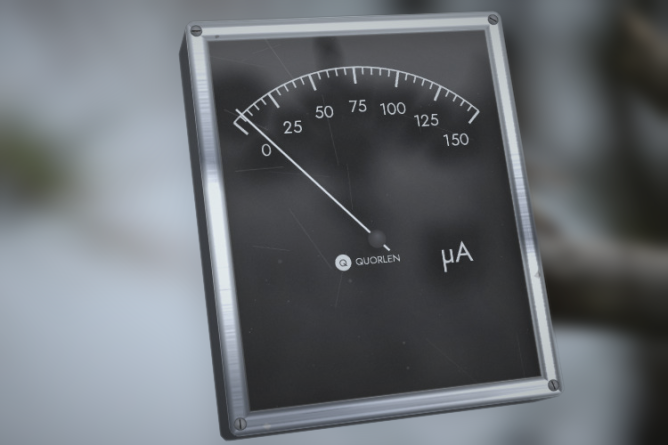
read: **5** µA
